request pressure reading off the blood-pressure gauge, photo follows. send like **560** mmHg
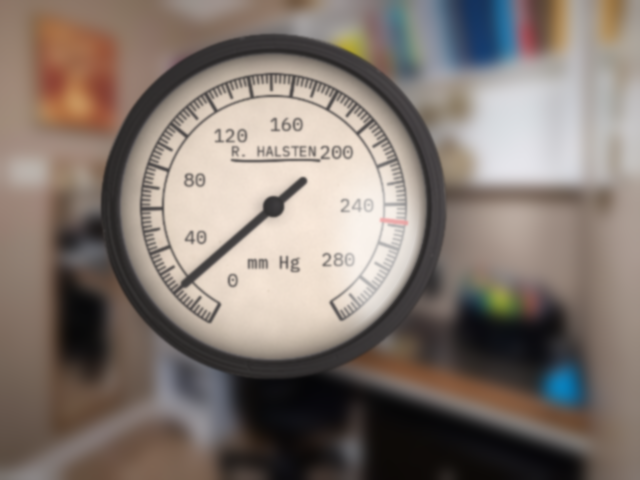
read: **20** mmHg
